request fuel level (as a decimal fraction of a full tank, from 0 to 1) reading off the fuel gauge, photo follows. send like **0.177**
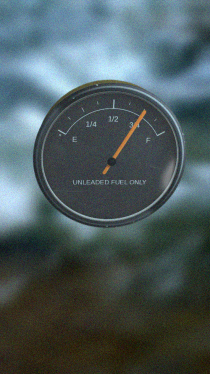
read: **0.75**
